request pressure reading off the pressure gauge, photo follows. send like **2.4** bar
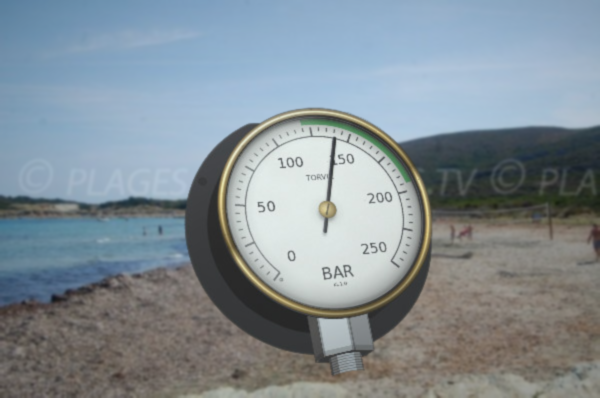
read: **140** bar
